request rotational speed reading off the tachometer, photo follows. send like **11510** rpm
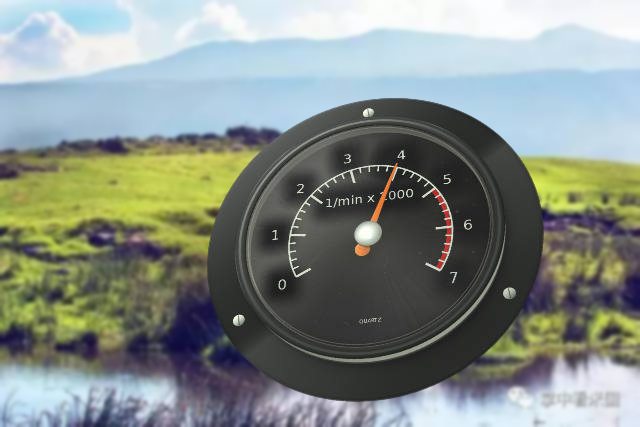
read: **4000** rpm
